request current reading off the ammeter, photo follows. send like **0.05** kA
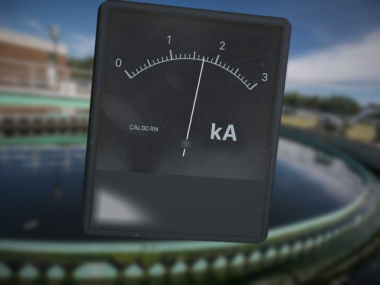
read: **1.7** kA
